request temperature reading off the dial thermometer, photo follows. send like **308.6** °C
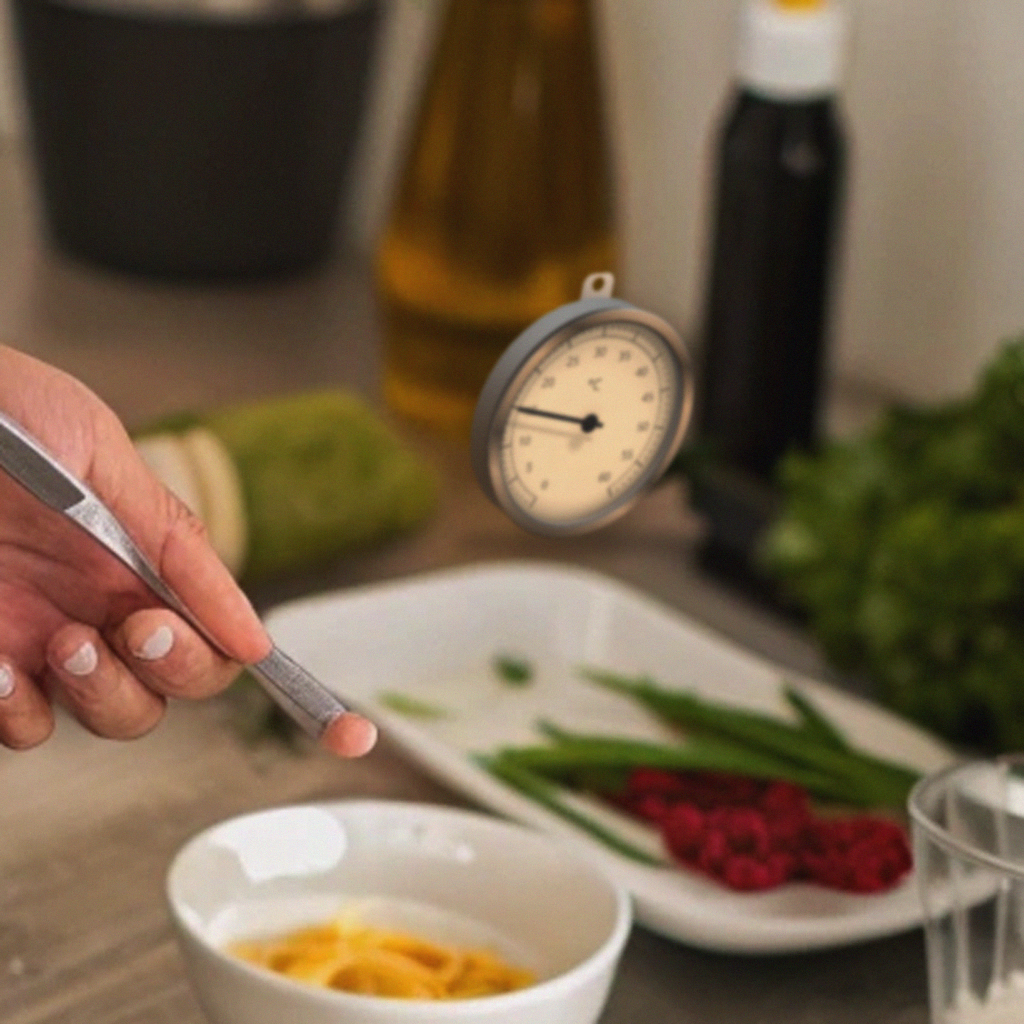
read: **15** °C
